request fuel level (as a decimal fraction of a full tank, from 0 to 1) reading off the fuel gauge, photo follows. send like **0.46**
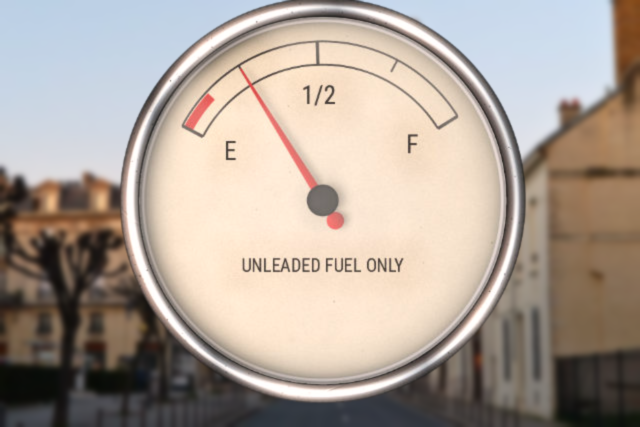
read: **0.25**
